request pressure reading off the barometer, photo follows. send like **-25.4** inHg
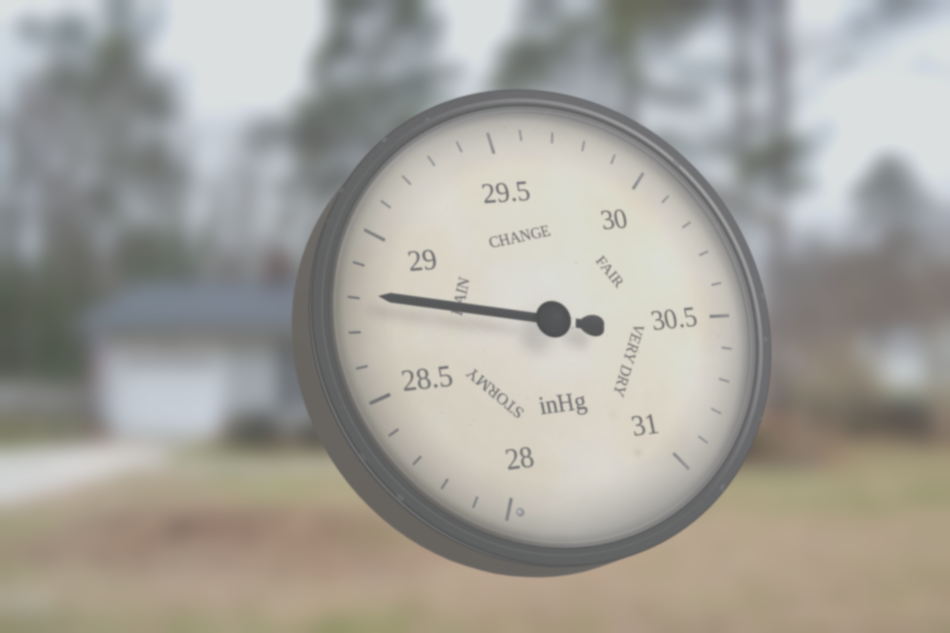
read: **28.8** inHg
